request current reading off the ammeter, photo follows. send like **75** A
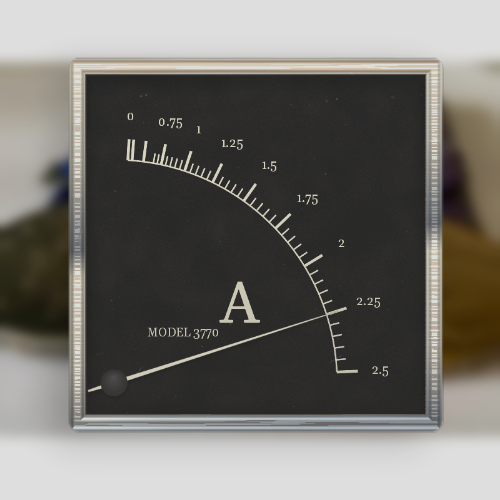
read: **2.25** A
